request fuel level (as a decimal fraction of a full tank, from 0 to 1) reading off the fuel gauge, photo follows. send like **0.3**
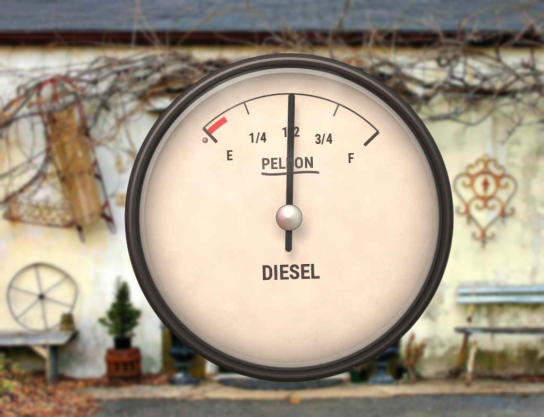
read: **0.5**
